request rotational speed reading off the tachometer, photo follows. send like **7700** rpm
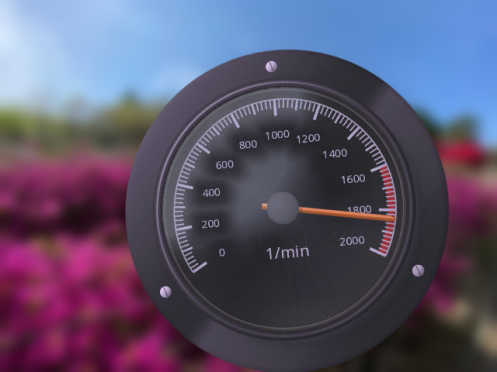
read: **1840** rpm
